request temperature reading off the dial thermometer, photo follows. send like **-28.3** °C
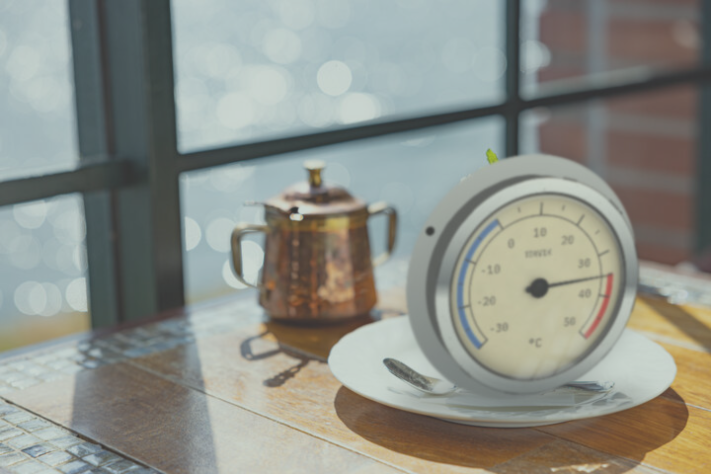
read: **35** °C
